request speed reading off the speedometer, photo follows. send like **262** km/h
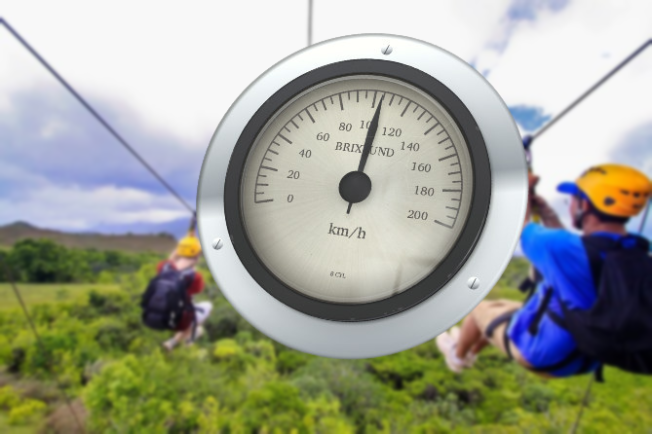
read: **105** km/h
